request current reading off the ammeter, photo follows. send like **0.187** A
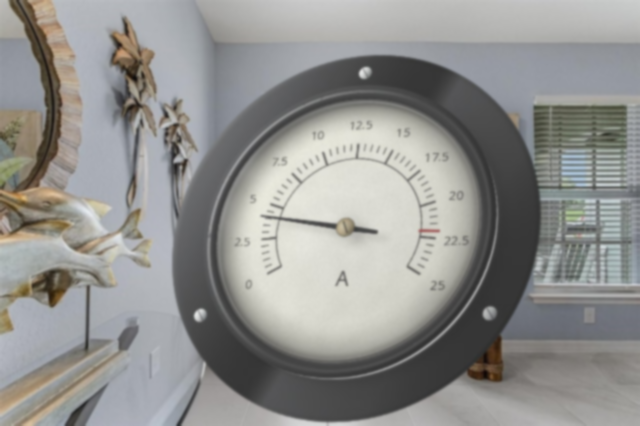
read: **4** A
